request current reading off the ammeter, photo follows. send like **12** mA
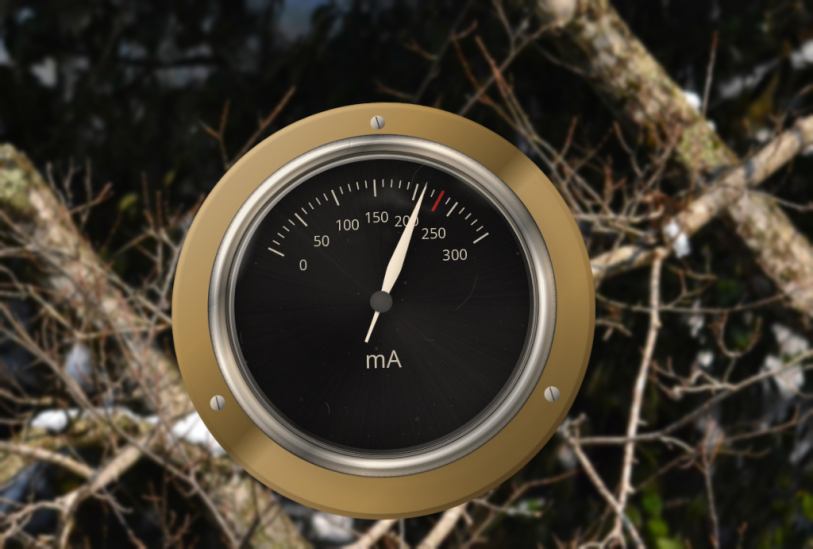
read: **210** mA
